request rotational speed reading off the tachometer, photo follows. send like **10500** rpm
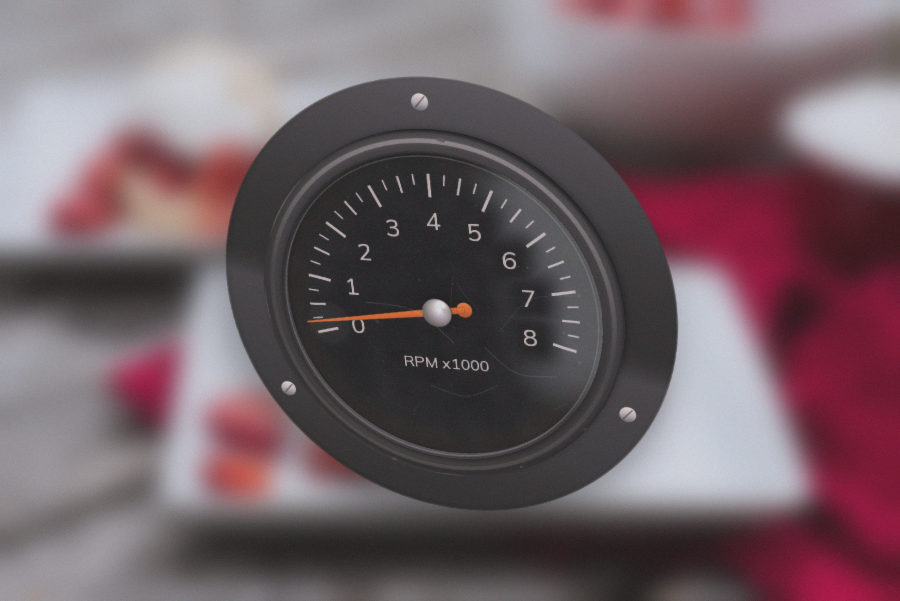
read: **250** rpm
